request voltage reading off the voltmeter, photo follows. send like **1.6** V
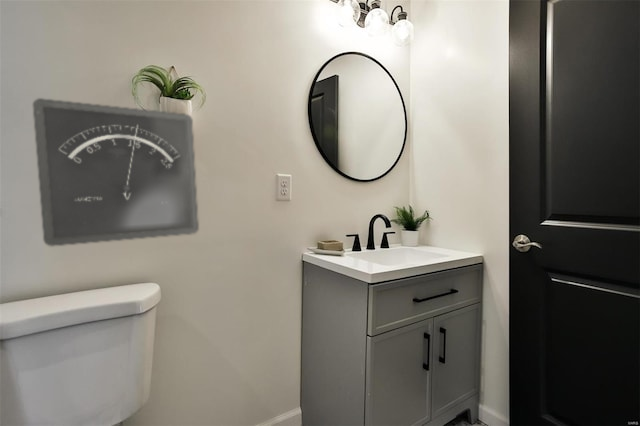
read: **1.5** V
